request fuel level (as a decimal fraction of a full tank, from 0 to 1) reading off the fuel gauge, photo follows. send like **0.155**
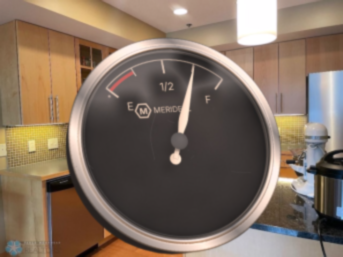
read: **0.75**
